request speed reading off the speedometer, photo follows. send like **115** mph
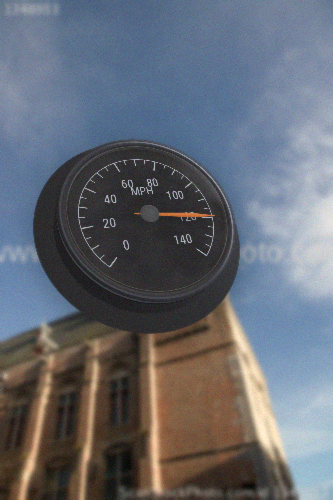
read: **120** mph
